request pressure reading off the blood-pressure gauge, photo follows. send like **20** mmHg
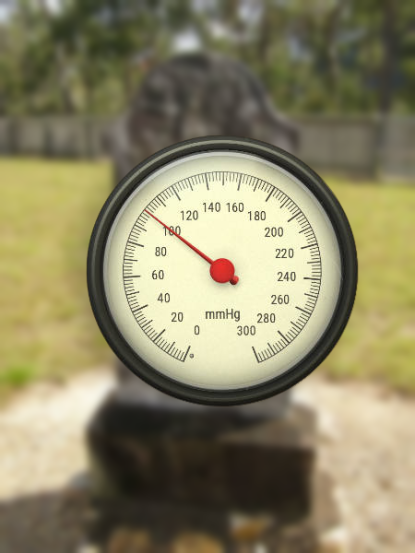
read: **100** mmHg
